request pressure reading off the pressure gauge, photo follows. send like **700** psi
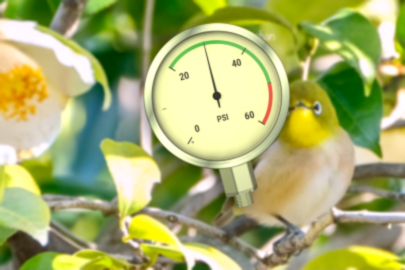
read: **30** psi
